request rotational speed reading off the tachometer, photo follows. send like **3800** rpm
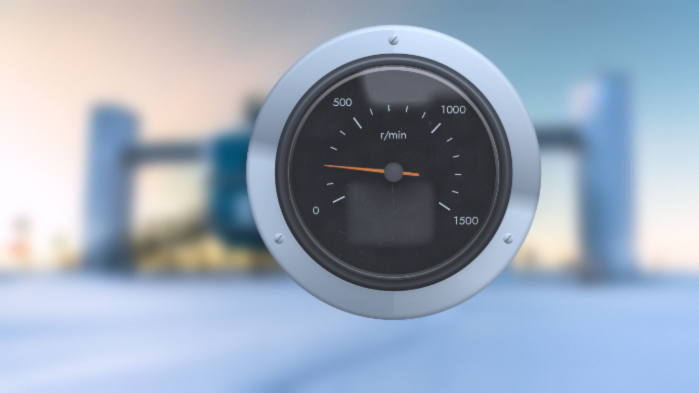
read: **200** rpm
